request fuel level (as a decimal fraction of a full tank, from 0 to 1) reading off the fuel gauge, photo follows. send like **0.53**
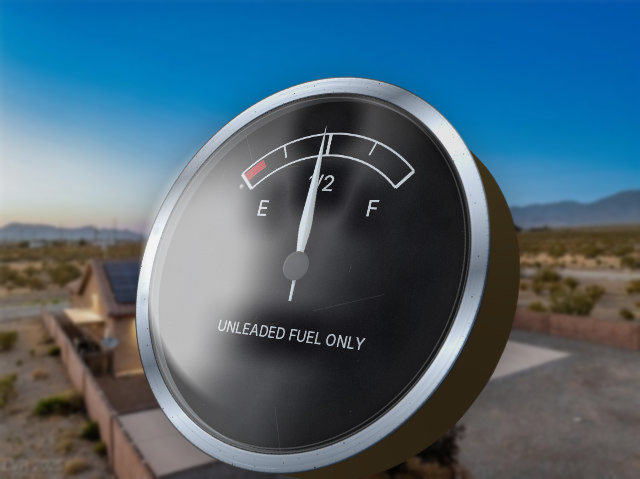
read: **0.5**
